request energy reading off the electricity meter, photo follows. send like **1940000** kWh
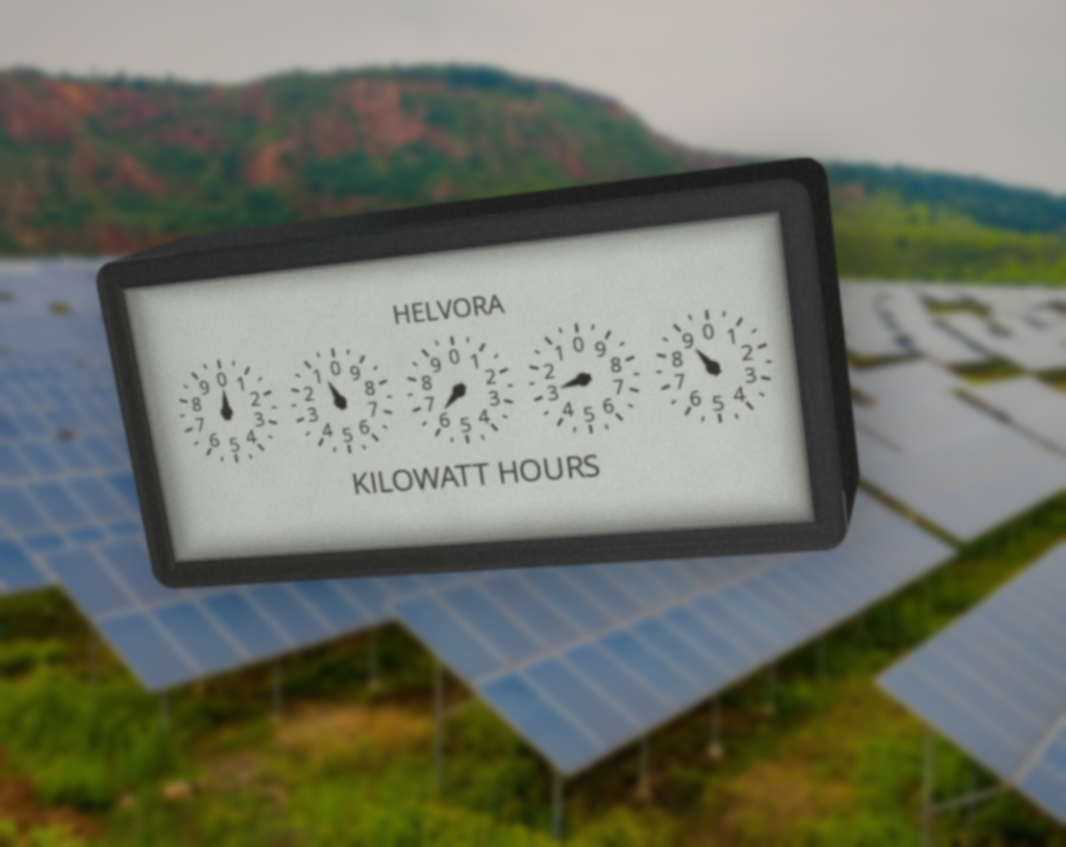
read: **629** kWh
